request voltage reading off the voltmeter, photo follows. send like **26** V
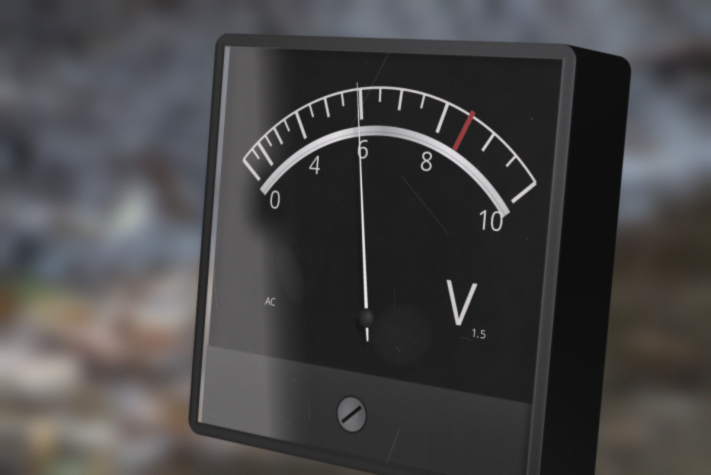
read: **6** V
